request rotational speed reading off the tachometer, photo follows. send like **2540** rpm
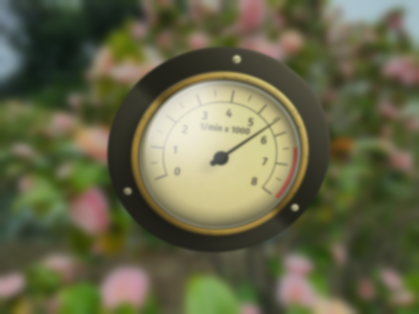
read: **5500** rpm
